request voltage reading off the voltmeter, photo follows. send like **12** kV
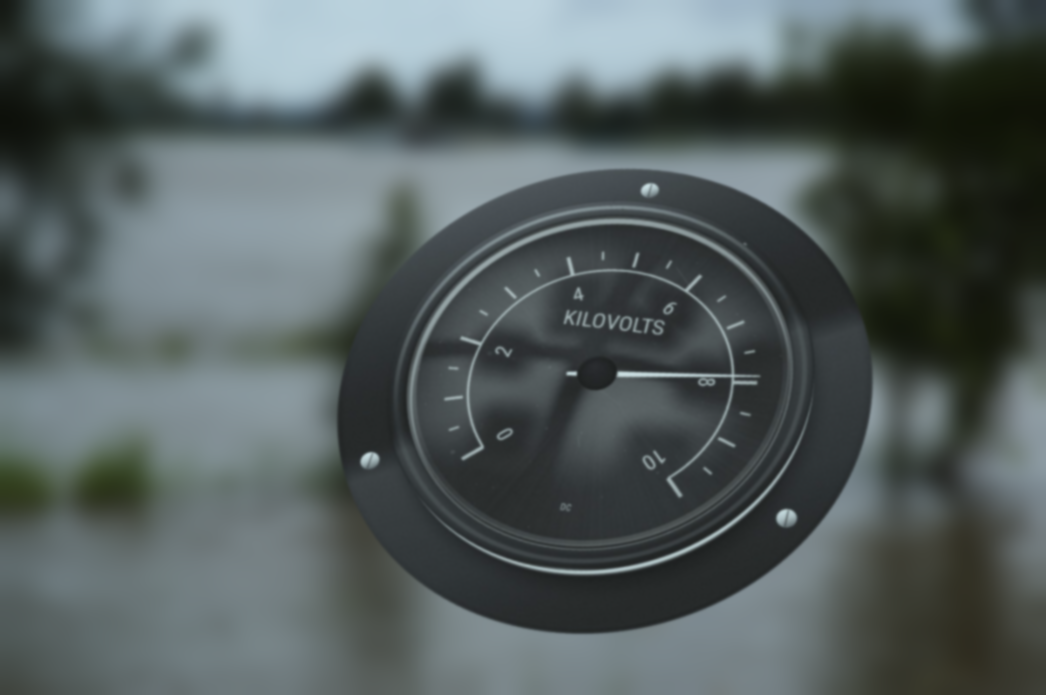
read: **8** kV
